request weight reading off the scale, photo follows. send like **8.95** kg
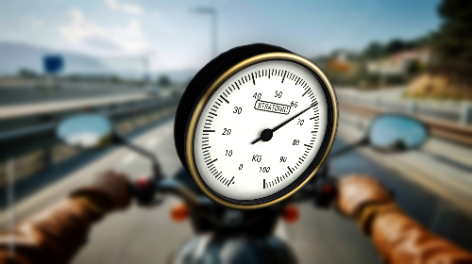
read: **65** kg
